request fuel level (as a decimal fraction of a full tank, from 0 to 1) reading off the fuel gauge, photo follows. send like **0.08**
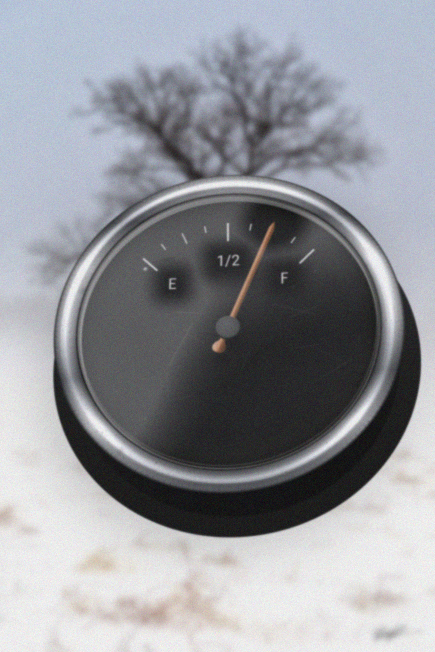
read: **0.75**
